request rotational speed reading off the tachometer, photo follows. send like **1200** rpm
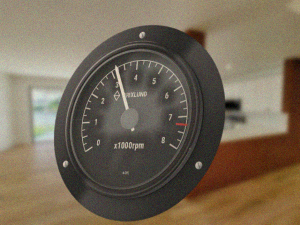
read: **3250** rpm
